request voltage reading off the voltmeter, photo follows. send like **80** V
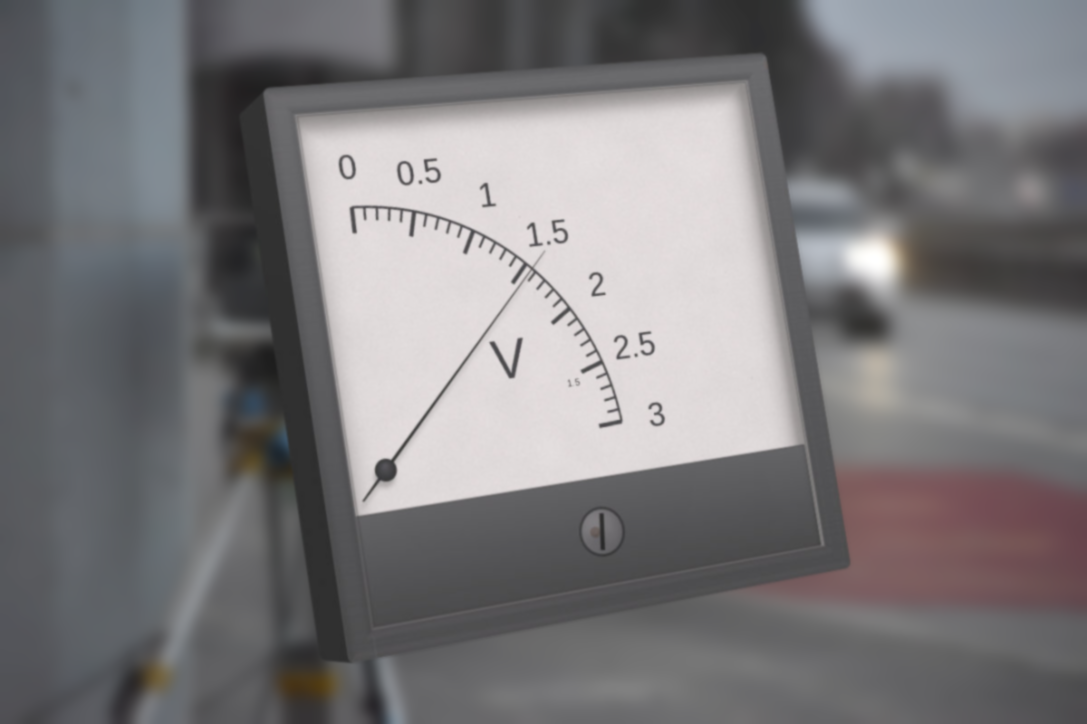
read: **1.55** V
